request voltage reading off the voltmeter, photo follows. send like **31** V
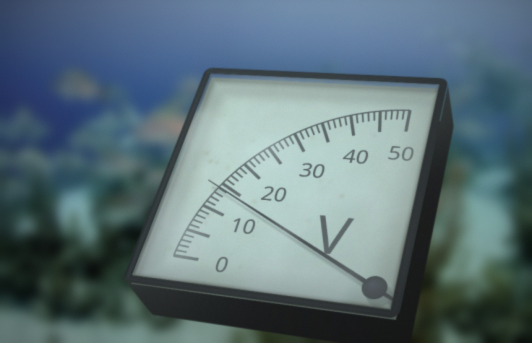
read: **14** V
